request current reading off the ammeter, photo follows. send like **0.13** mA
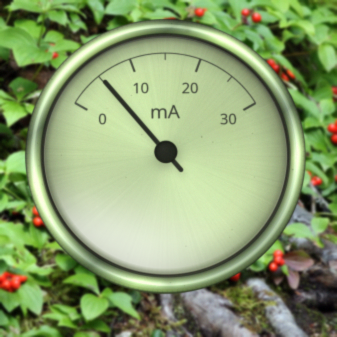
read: **5** mA
